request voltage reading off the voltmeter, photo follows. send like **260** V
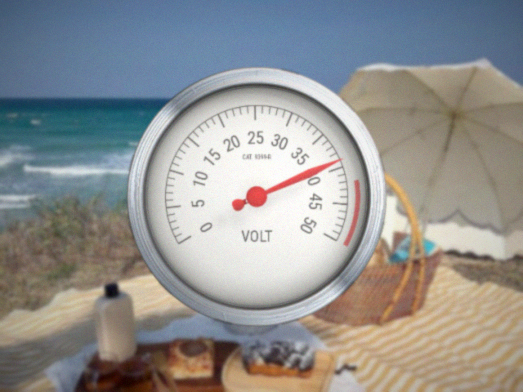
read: **39** V
